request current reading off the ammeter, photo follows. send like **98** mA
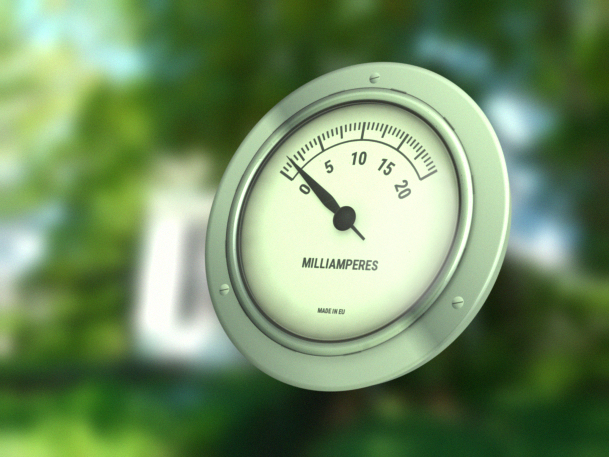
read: **1.5** mA
